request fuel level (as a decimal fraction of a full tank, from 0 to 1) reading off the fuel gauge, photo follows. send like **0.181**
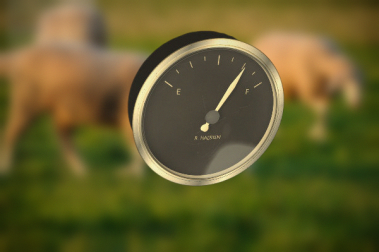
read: **0.75**
